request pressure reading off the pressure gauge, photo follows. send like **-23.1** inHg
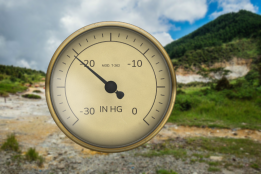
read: **-20.5** inHg
